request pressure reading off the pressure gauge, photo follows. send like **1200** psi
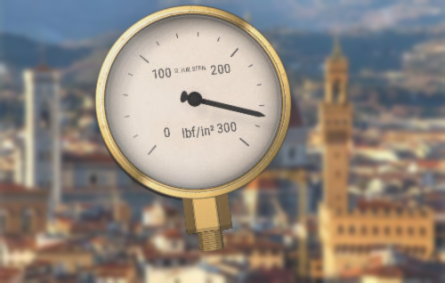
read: **270** psi
